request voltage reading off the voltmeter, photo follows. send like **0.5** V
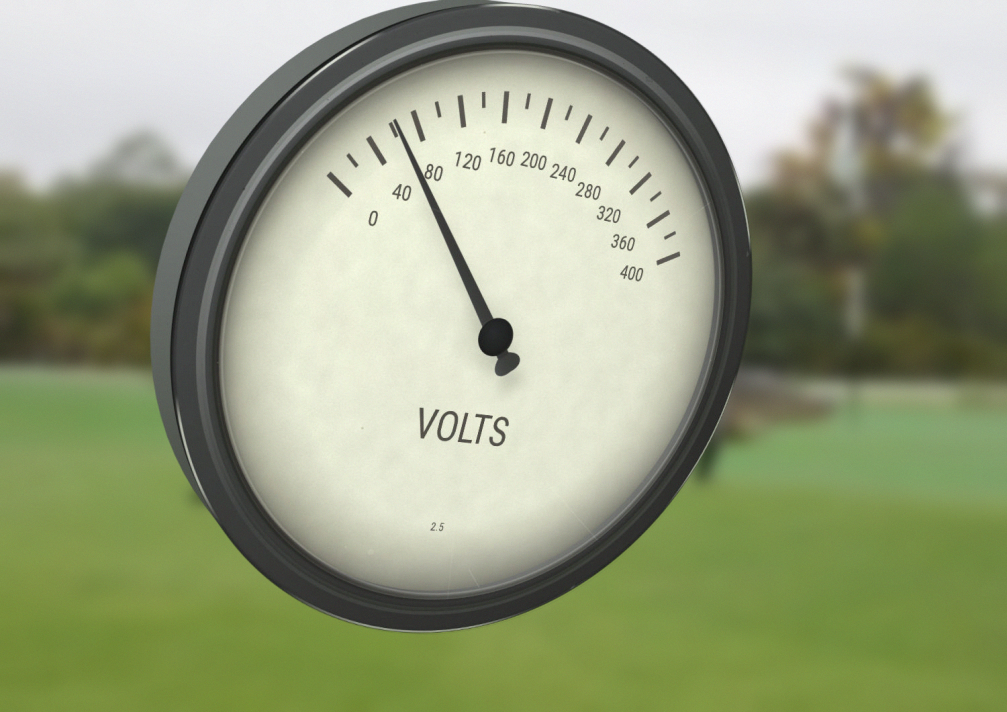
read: **60** V
